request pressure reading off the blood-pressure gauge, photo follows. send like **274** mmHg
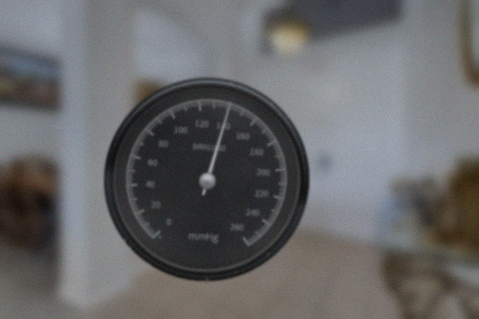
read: **140** mmHg
